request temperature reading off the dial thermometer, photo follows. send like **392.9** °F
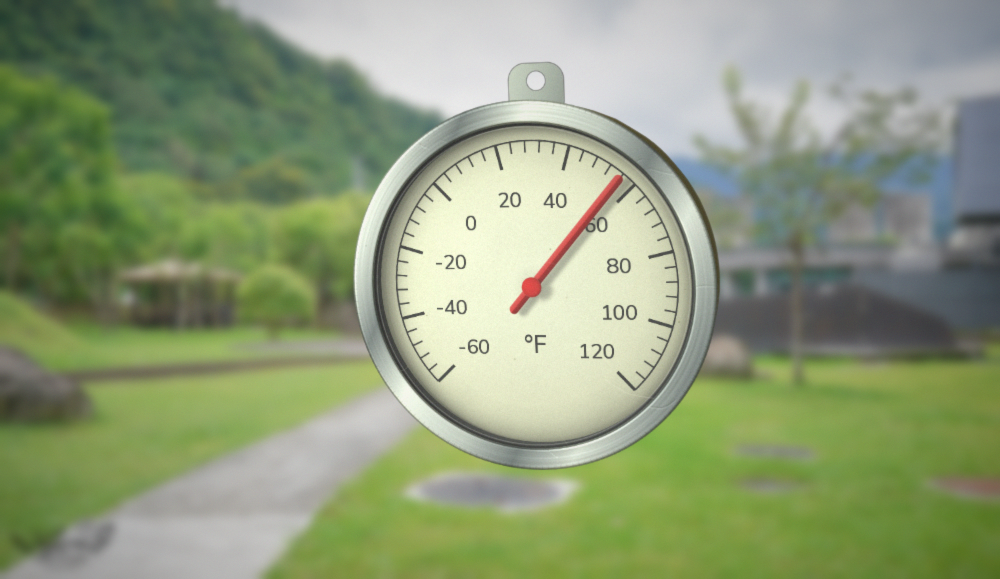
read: **56** °F
